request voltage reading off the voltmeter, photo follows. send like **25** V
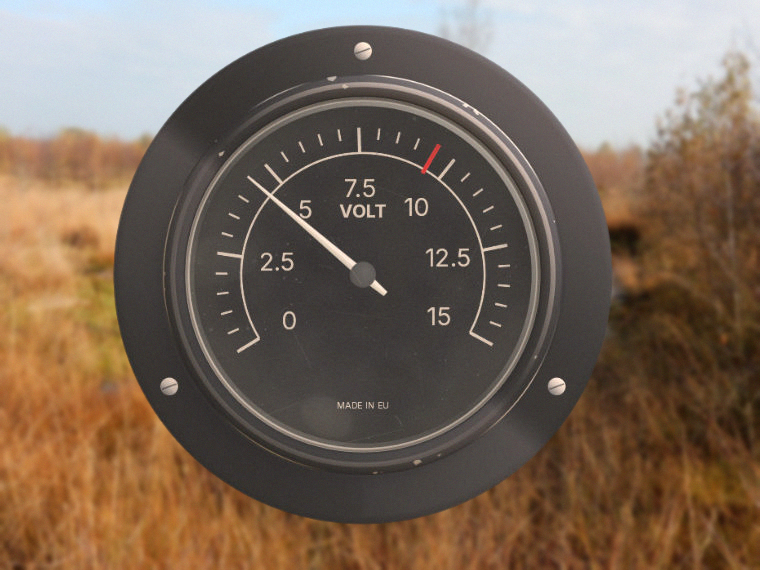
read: **4.5** V
